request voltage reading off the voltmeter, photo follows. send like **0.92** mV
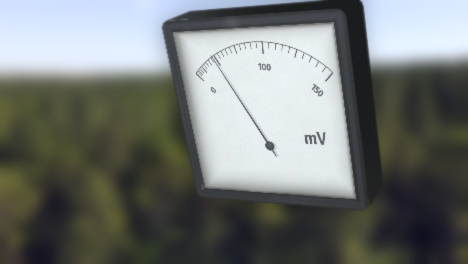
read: **50** mV
